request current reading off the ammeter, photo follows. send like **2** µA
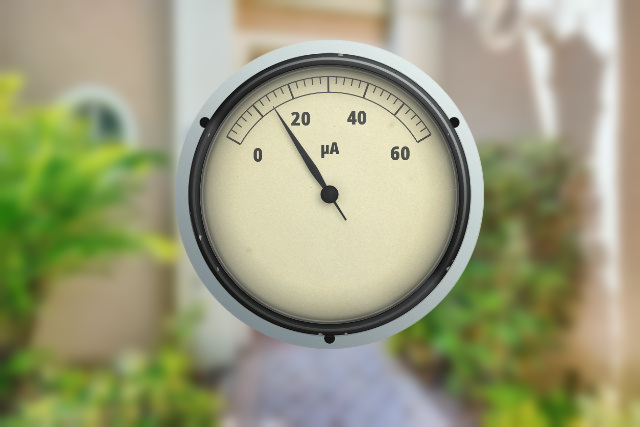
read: **14** µA
